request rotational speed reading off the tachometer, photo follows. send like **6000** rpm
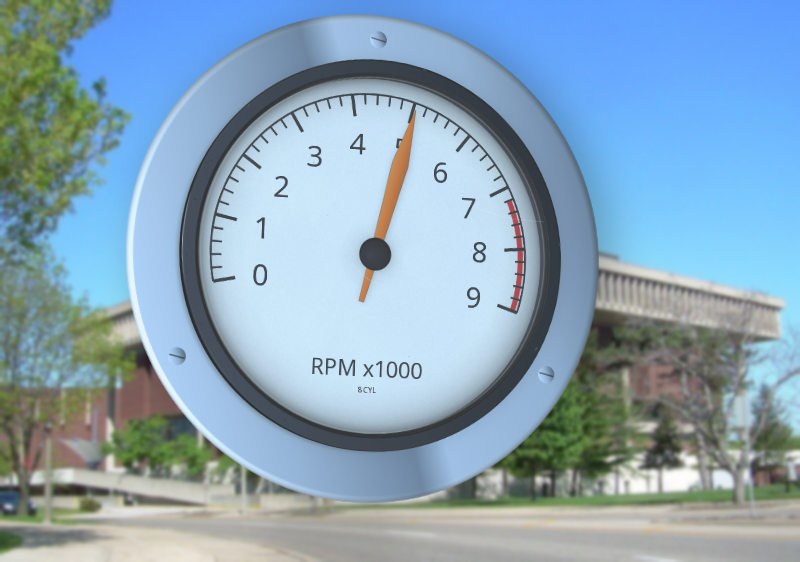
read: **5000** rpm
